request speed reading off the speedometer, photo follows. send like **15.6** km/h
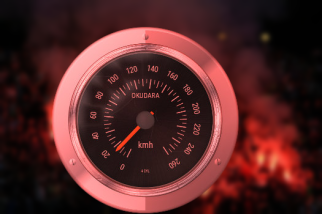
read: **15** km/h
